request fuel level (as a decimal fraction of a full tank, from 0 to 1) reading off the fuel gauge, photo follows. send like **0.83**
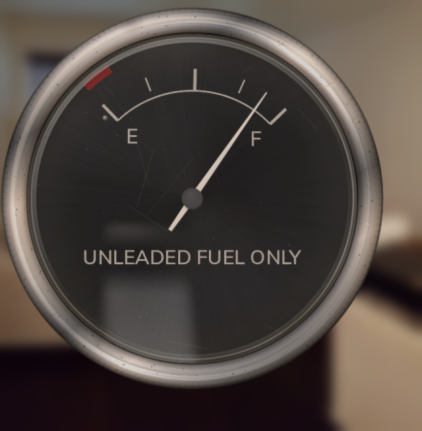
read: **0.875**
